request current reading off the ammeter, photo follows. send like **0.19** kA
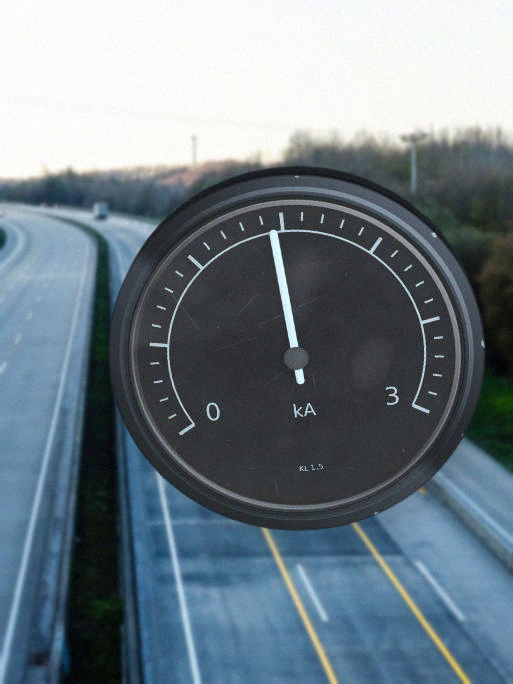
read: **1.45** kA
